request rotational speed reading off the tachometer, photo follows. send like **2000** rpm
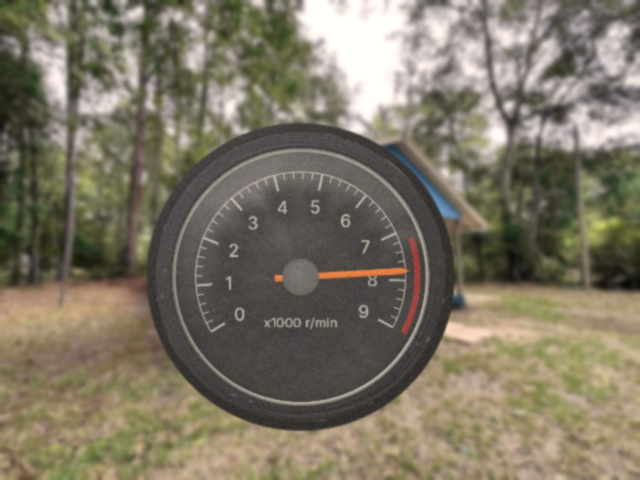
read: **7800** rpm
